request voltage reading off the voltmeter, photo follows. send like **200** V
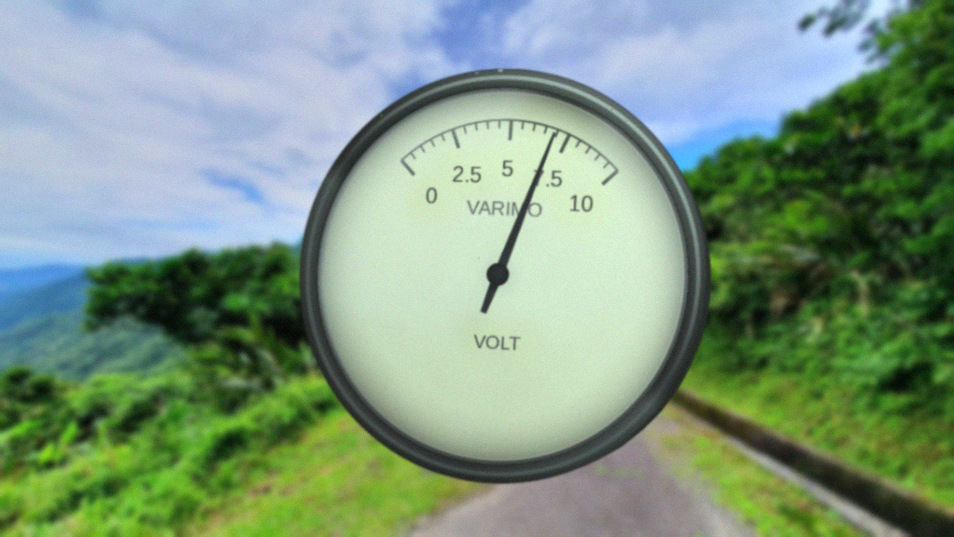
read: **7** V
